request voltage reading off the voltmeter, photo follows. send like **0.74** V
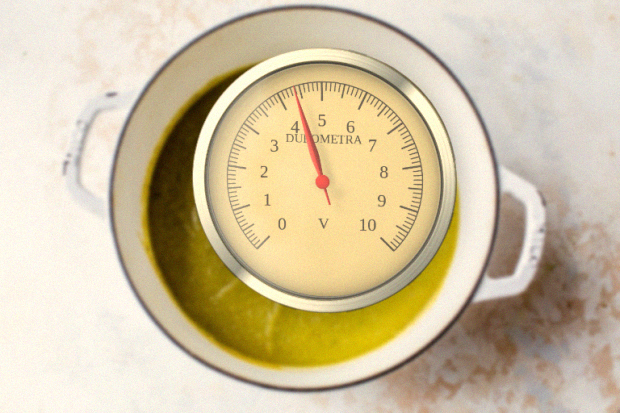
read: **4.4** V
